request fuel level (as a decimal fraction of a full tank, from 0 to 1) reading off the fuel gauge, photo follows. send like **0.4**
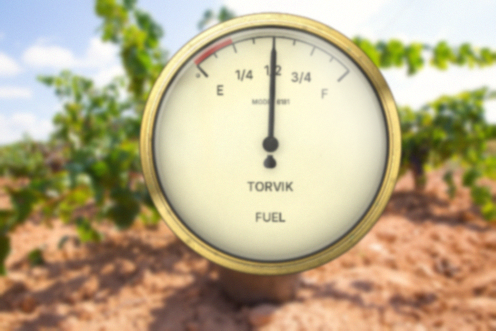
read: **0.5**
